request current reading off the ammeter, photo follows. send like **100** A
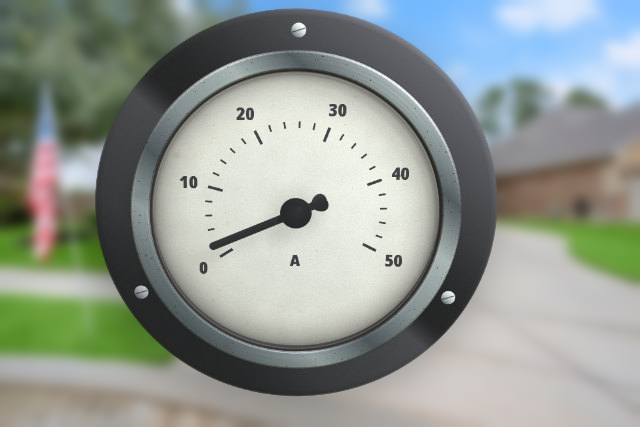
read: **2** A
